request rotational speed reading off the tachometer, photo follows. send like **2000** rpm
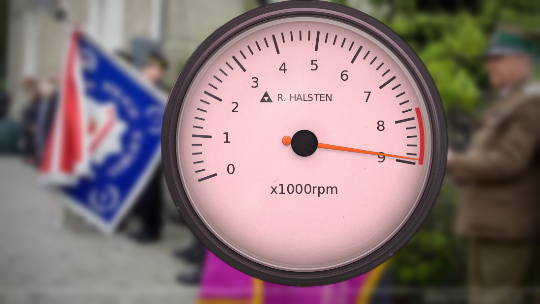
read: **8900** rpm
